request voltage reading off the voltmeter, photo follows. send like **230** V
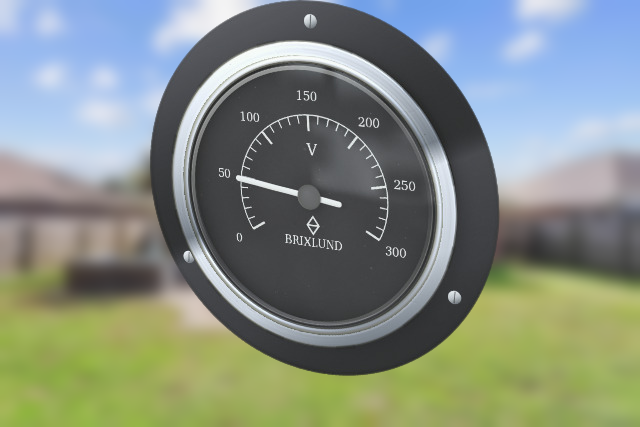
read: **50** V
